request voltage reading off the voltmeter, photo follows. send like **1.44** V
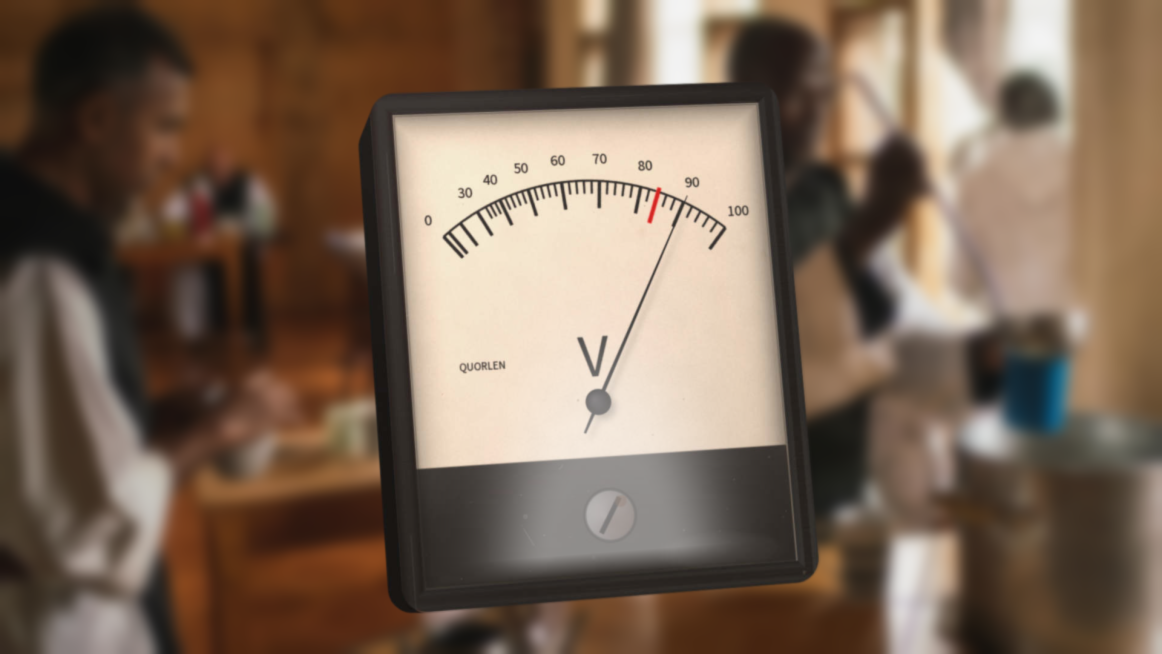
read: **90** V
